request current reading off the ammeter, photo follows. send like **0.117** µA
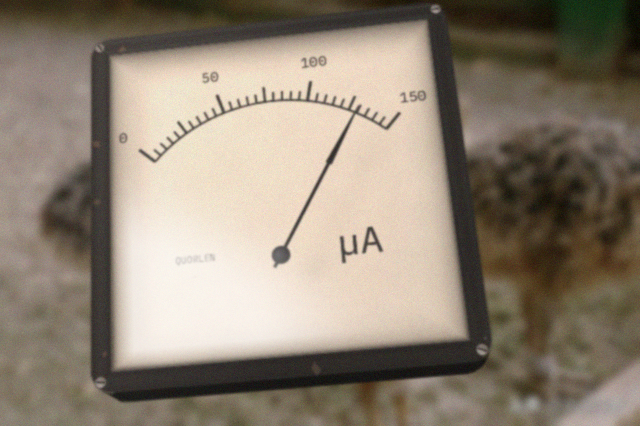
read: **130** µA
